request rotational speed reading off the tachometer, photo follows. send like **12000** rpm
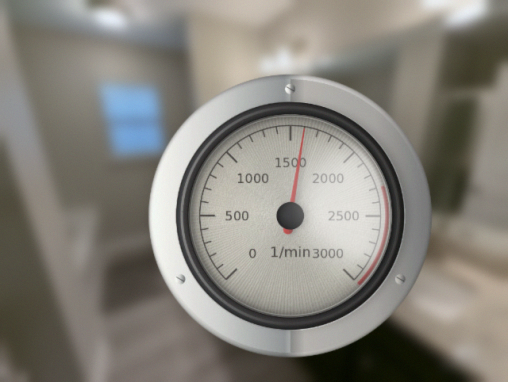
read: **1600** rpm
